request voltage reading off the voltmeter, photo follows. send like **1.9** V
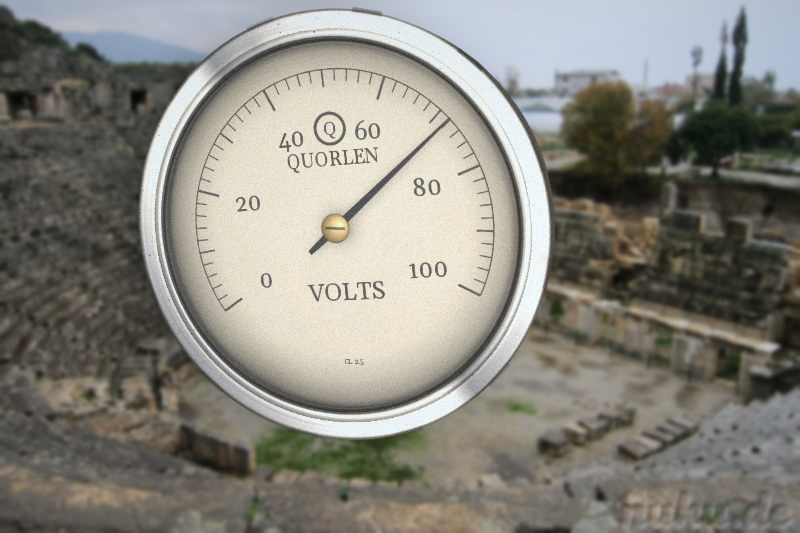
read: **72** V
